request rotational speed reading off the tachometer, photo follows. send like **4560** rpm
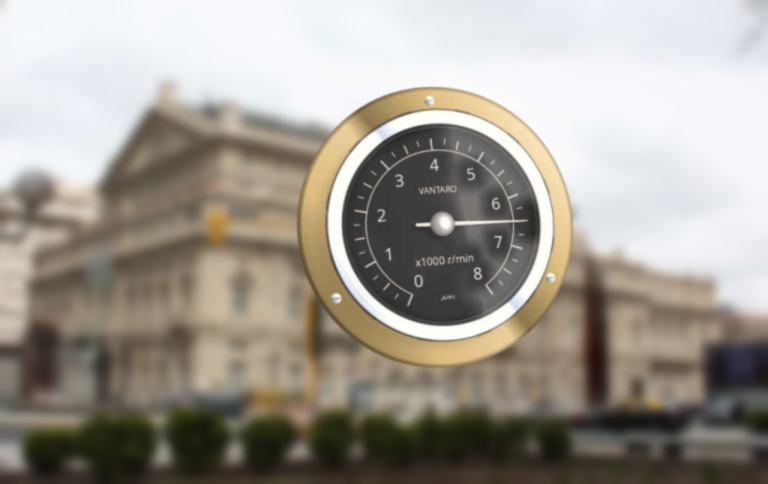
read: **6500** rpm
